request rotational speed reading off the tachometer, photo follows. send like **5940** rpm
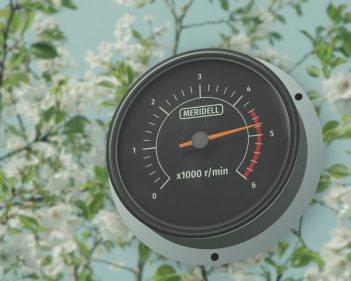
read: **4800** rpm
